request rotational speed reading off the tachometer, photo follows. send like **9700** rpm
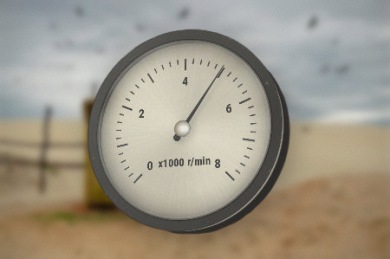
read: **5000** rpm
